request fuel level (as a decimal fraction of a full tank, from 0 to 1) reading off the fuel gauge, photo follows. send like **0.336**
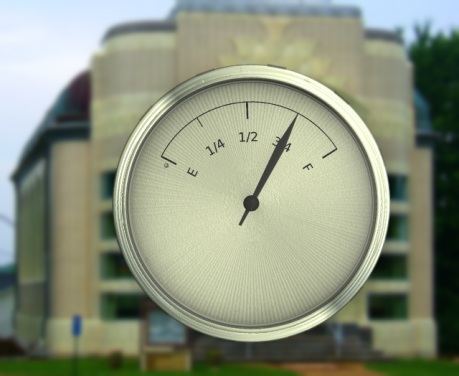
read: **0.75**
